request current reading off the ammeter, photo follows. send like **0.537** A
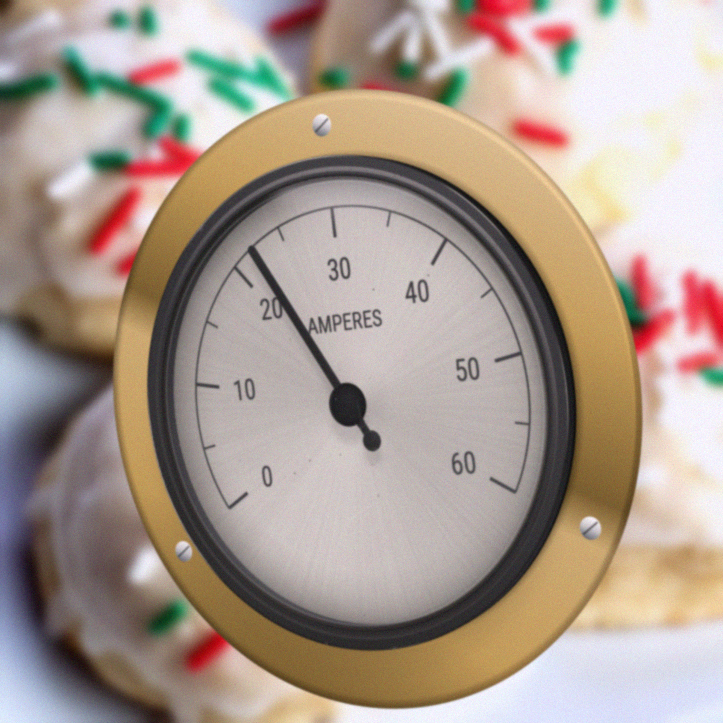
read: **22.5** A
